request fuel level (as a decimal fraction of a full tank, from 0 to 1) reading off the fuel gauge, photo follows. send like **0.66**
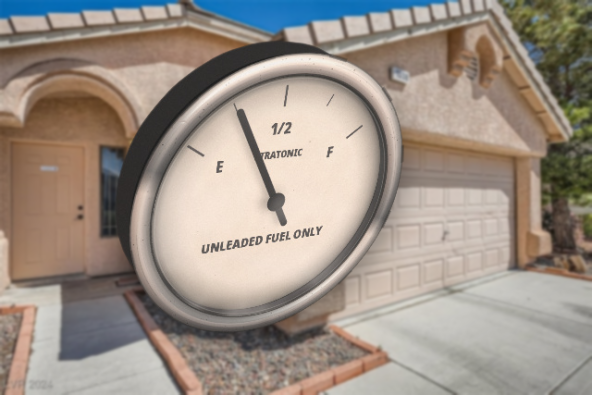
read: **0.25**
